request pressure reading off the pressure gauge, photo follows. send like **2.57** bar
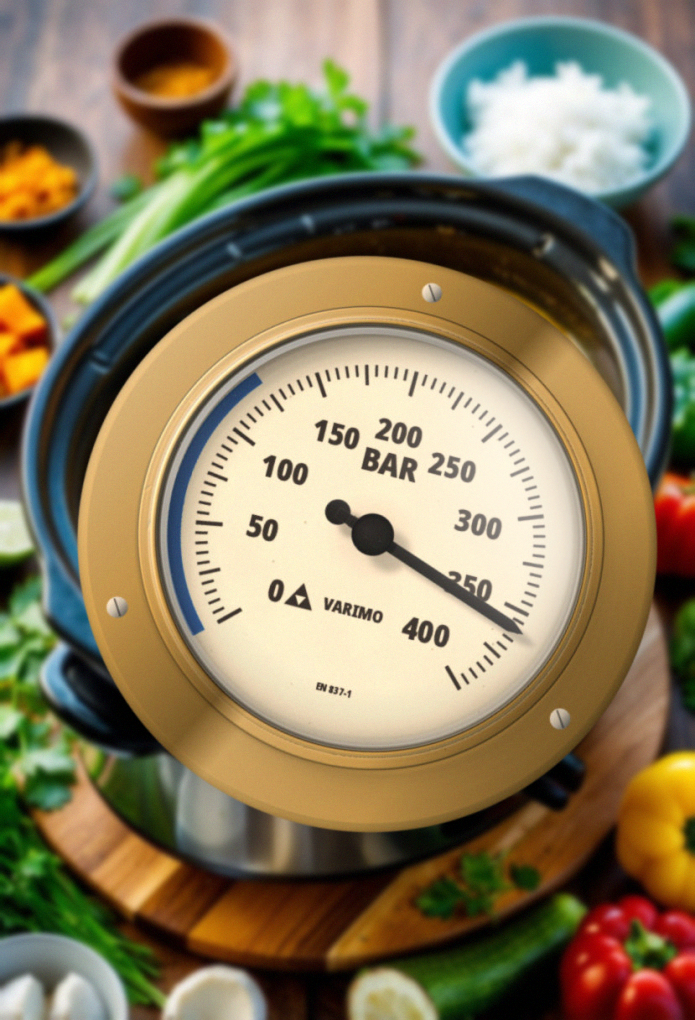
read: **360** bar
